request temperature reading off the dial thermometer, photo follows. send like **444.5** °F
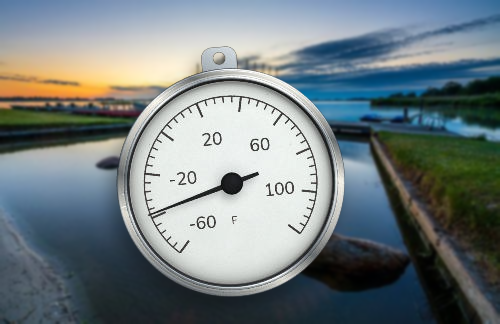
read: **-38** °F
